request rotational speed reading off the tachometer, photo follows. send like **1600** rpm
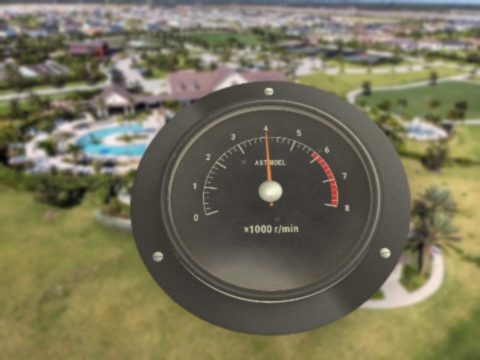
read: **4000** rpm
